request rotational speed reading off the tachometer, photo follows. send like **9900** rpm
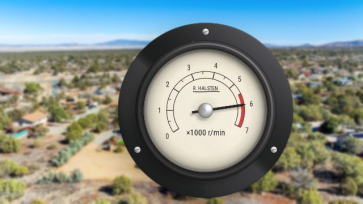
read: **6000** rpm
